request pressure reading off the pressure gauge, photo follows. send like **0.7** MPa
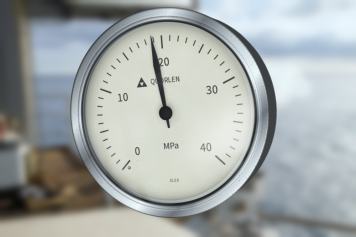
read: **19** MPa
